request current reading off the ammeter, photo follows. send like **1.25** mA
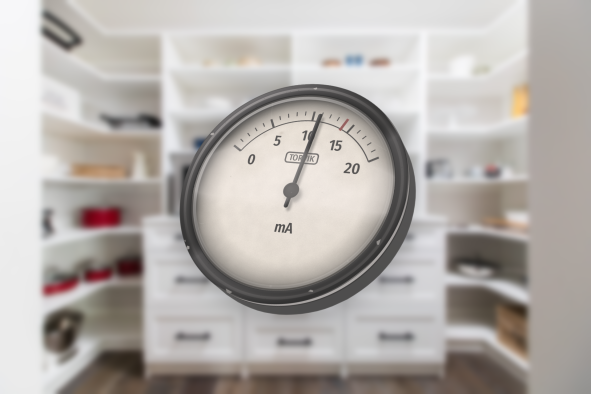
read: **11** mA
